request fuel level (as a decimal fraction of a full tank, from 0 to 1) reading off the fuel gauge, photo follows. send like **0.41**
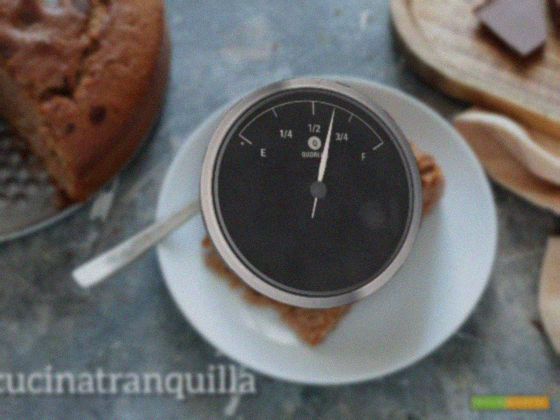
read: **0.625**
